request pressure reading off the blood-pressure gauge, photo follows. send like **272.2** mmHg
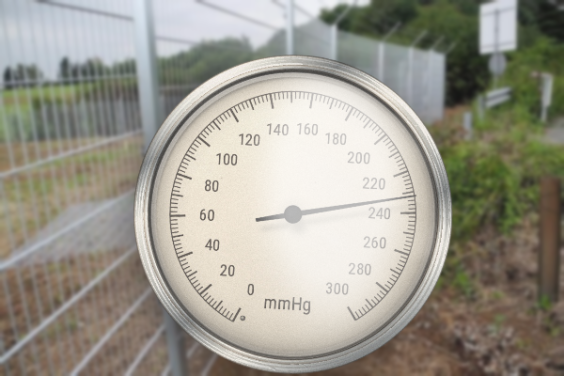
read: **232** mmHg
